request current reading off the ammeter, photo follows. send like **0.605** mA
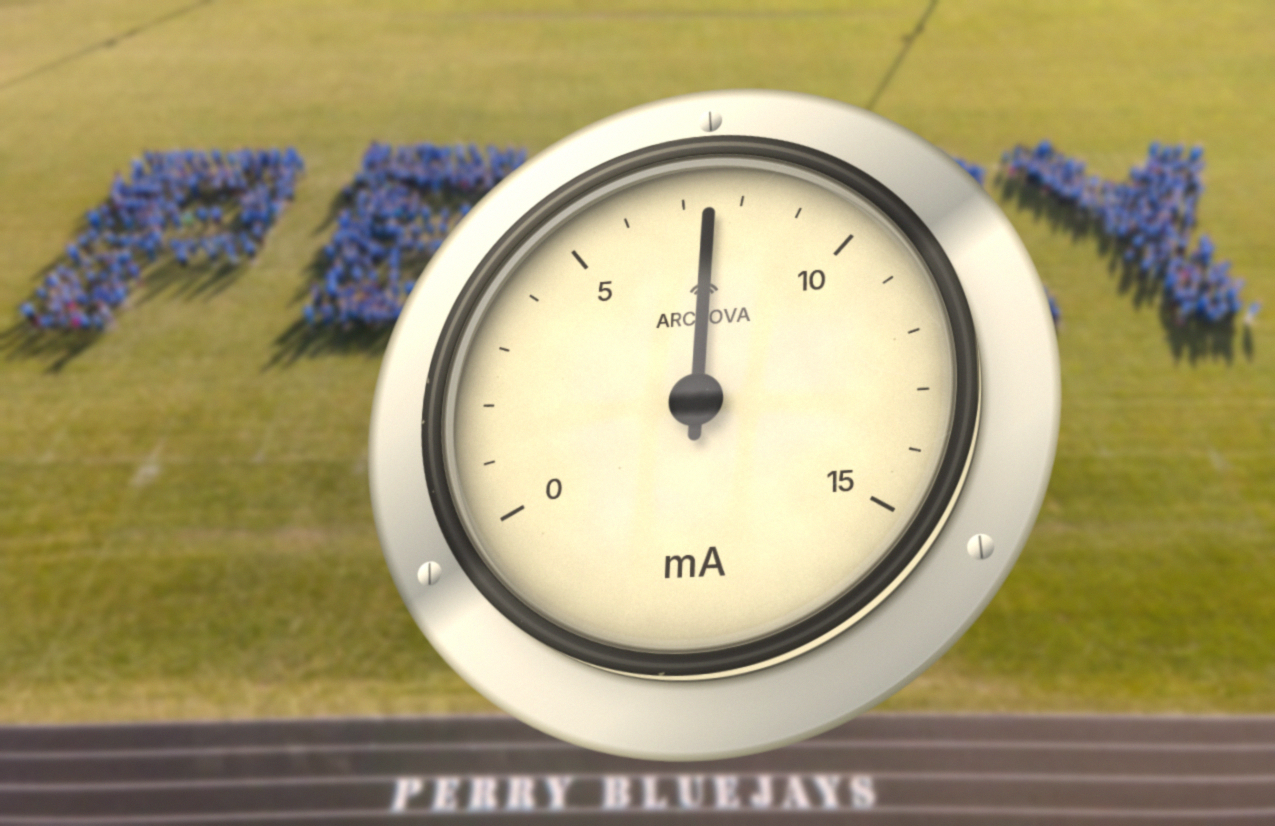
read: **7.5** mA
